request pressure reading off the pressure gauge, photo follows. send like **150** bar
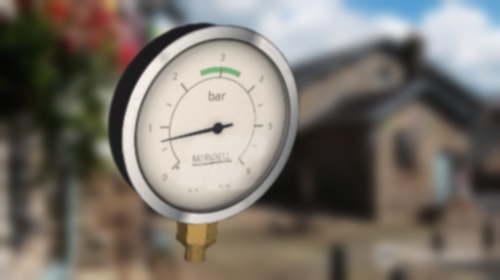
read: **0.75** bar
